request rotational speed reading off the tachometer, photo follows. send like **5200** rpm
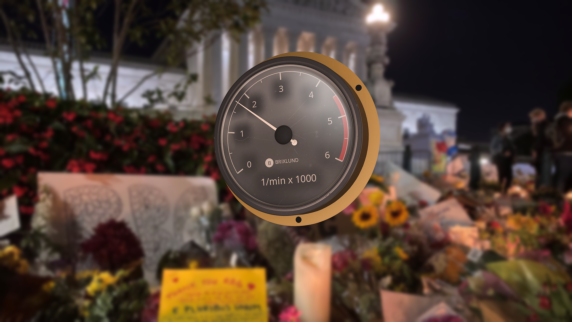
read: **1750** rpm
